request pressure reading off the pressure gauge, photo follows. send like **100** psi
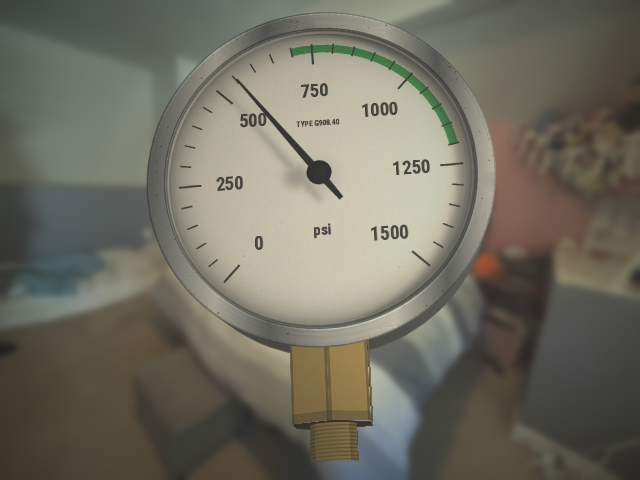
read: **550** psi
